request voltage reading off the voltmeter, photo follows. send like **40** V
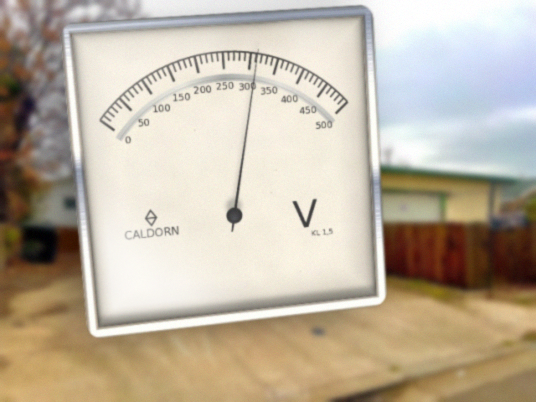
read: **310** V
